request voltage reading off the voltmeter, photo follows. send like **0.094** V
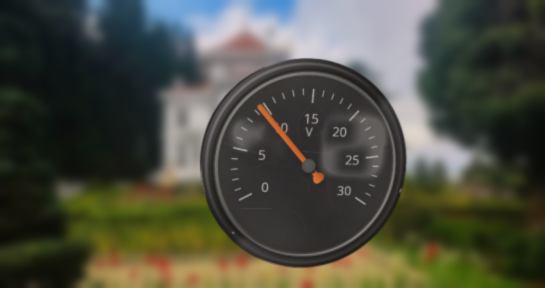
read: **9.5** V
